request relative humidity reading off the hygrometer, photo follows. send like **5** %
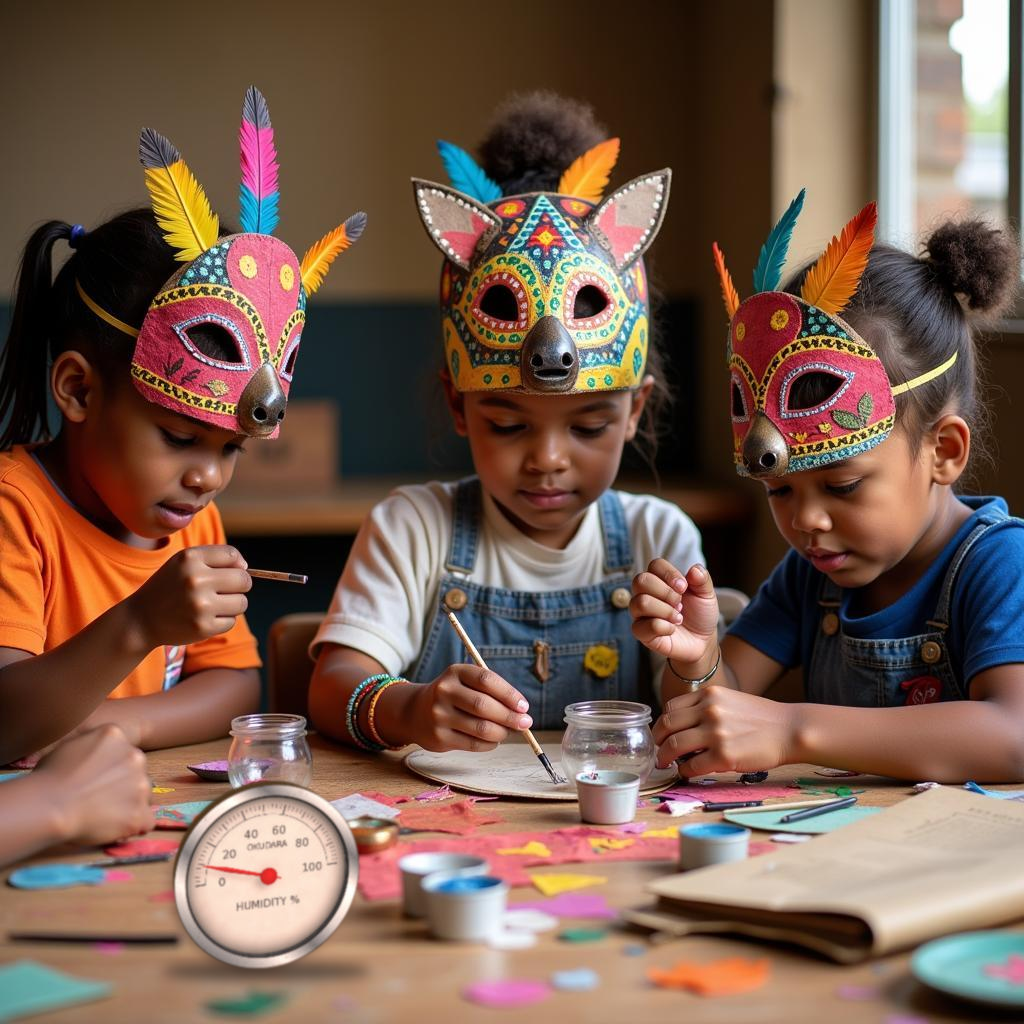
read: **10** %
